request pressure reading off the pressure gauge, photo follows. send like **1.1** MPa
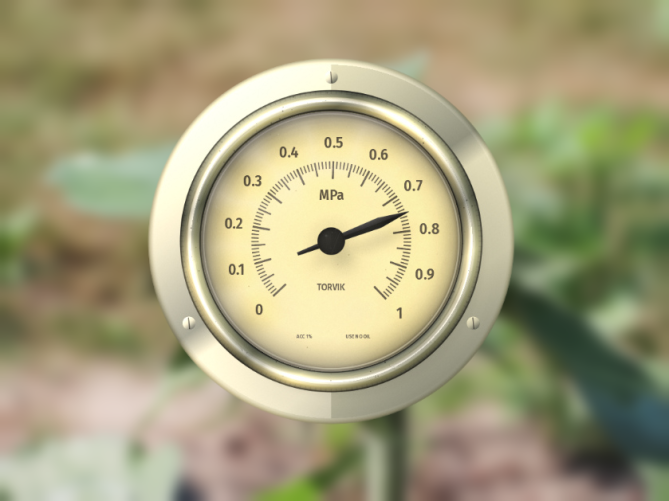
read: **0.75** MPa
